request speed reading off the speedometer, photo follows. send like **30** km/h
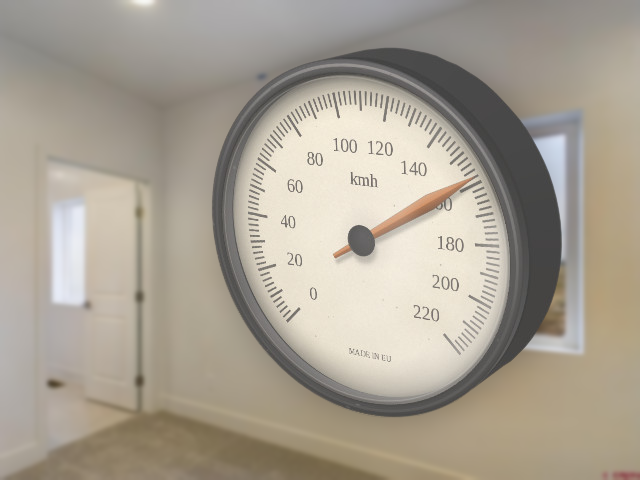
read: **158** km/h
